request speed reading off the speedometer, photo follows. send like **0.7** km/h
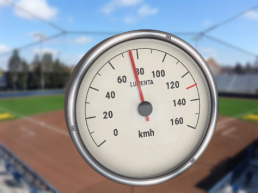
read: **75** km/h
